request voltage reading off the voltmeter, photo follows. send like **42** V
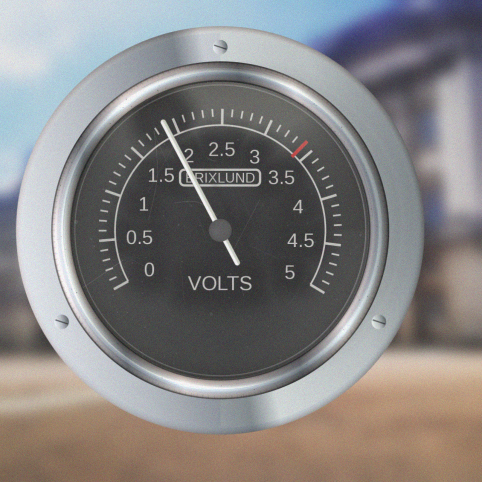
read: **1.9** V
